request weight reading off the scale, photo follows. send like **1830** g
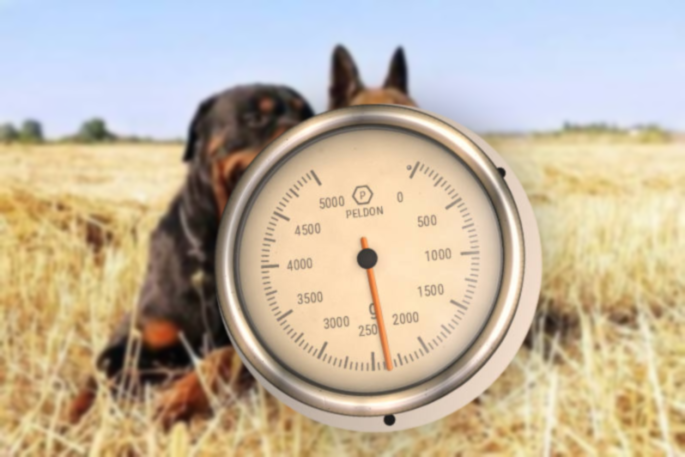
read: **2350** g
